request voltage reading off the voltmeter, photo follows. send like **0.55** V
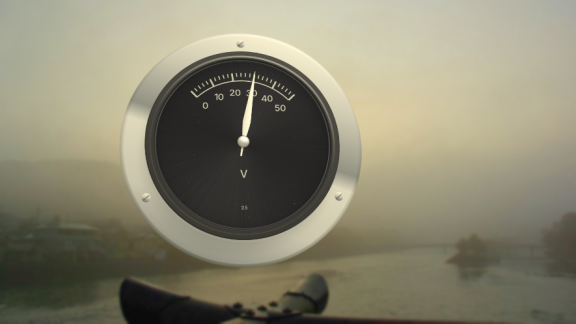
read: **30** V
